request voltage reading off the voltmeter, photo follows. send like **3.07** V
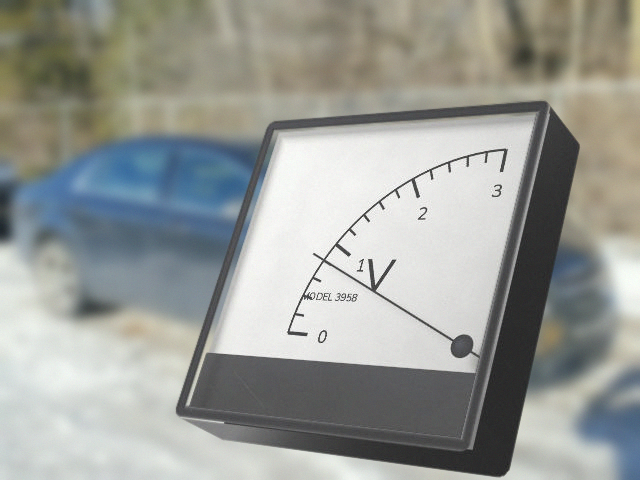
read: **0.8** V
